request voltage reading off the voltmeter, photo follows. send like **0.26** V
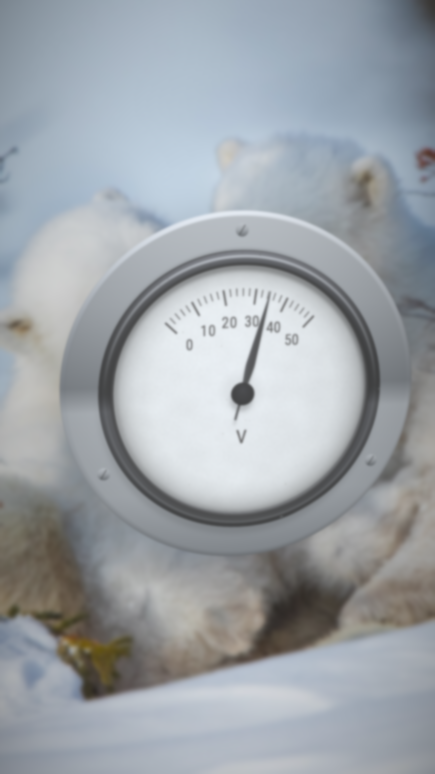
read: **34** V
